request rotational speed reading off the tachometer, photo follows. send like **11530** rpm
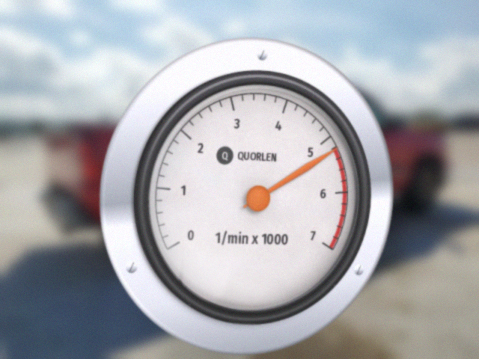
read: **5200** rpm
